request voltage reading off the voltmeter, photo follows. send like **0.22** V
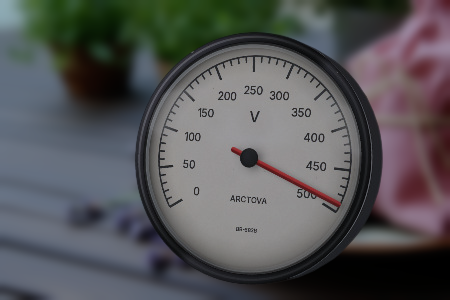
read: **490** V
